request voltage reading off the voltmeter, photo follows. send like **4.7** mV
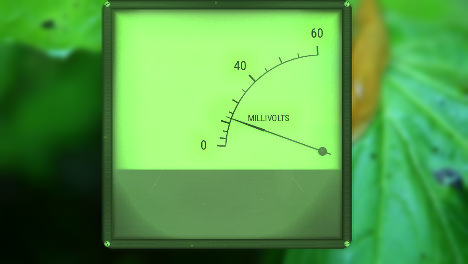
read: **22.5** mV
